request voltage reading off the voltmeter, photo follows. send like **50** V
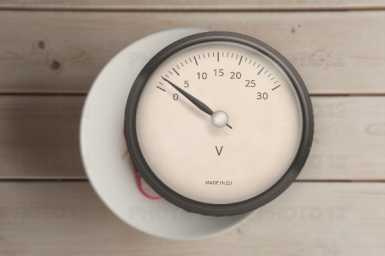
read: **2** V
